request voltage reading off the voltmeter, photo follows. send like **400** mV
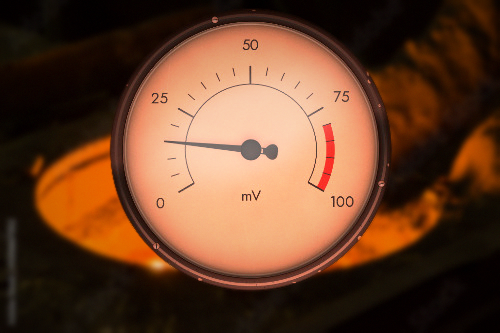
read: **15** mV
